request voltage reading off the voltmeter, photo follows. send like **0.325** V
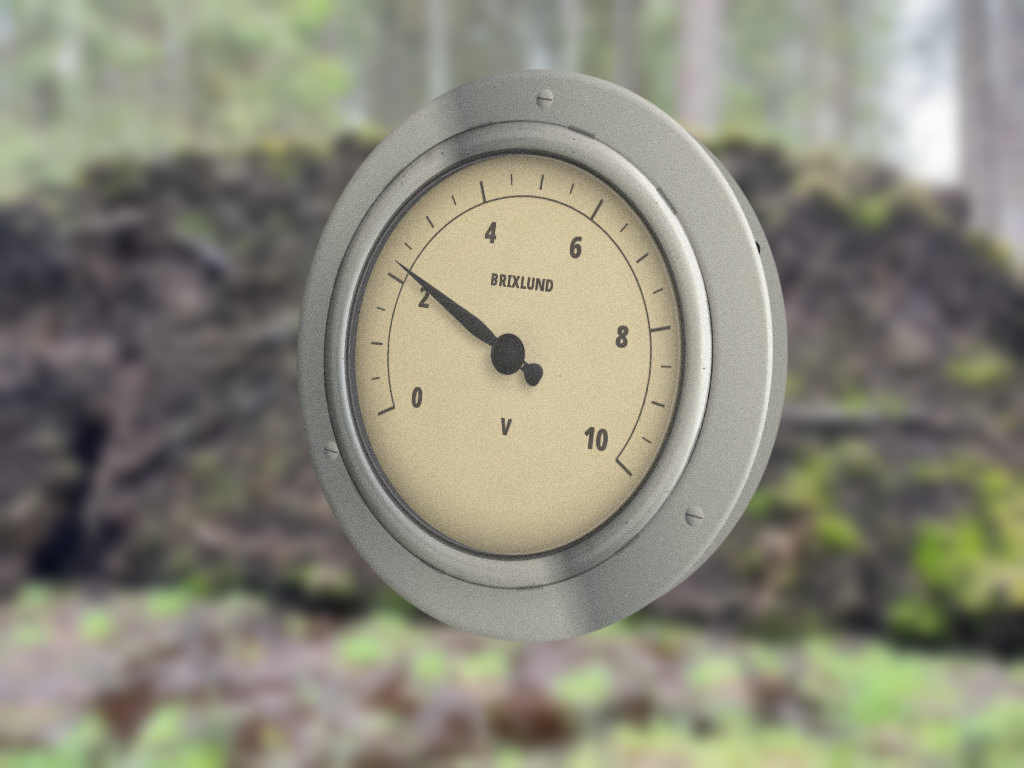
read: **2.25** V
